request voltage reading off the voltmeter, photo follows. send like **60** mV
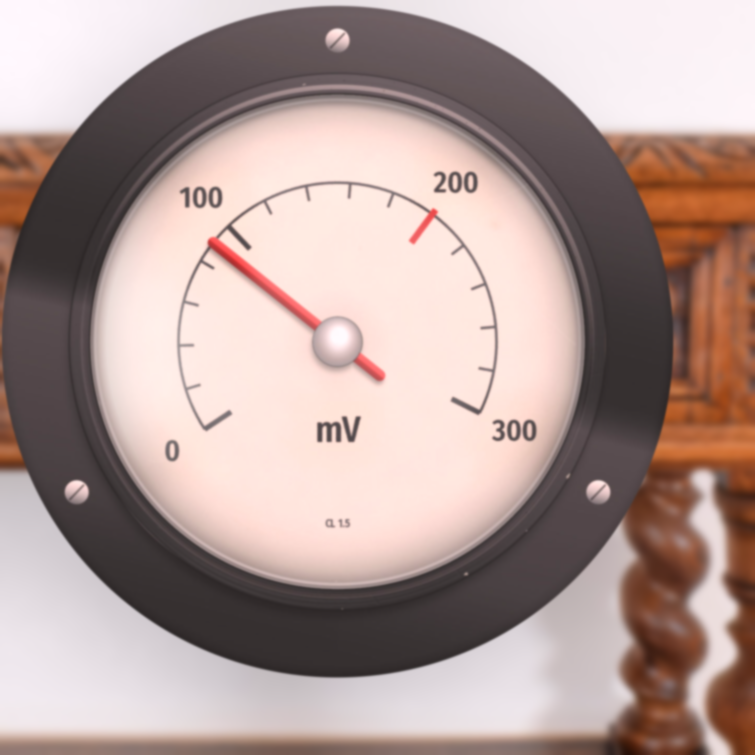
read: **90** mV
